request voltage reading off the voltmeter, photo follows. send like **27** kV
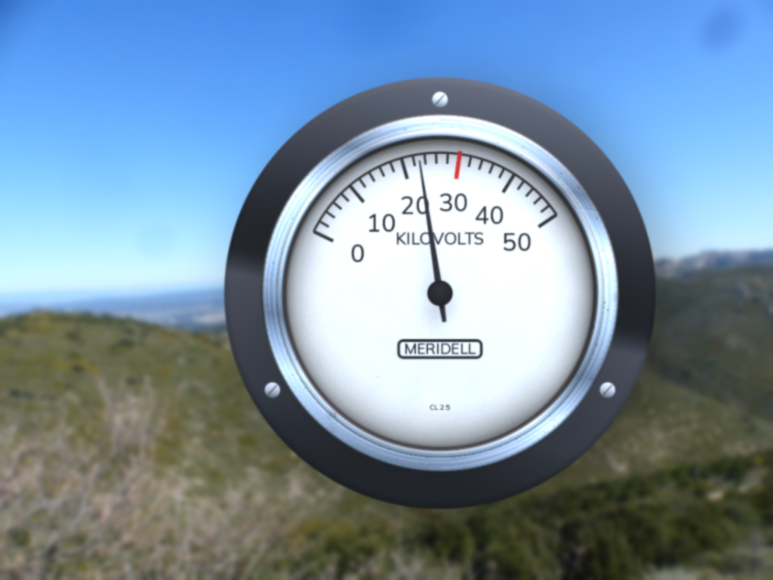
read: **23** kV
